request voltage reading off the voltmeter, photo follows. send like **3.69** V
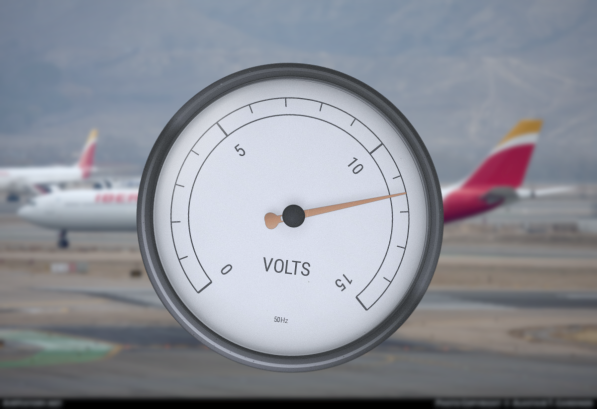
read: **11.5** V
